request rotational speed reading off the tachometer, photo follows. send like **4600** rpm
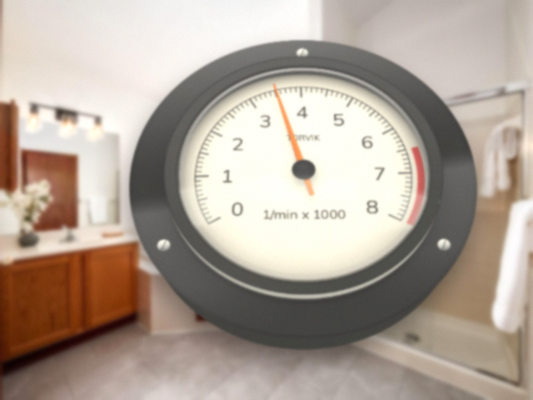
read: **3500** rpm
